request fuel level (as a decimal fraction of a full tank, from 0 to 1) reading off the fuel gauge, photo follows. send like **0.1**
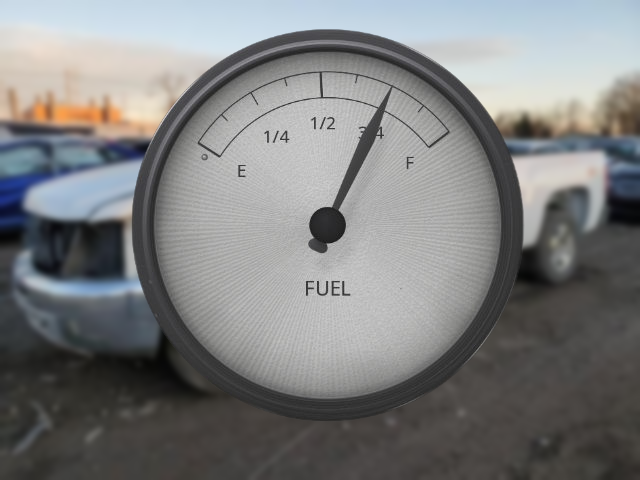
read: **0.75**
